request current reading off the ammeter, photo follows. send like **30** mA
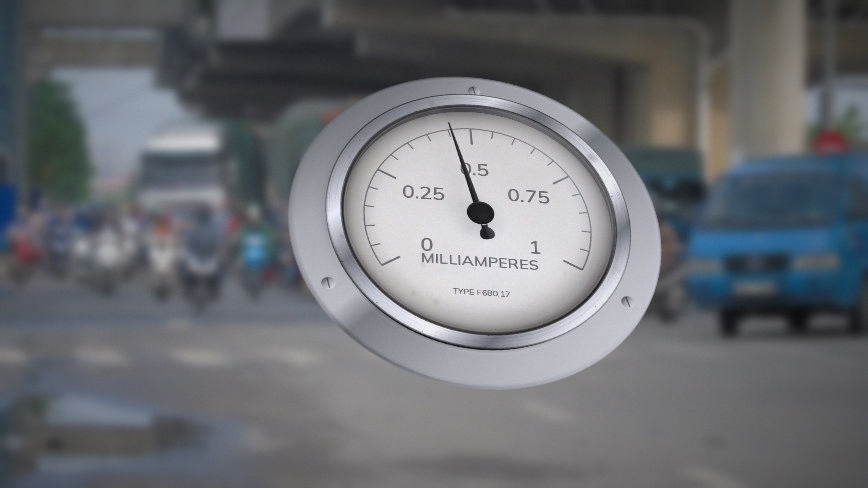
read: **0.45** mA
